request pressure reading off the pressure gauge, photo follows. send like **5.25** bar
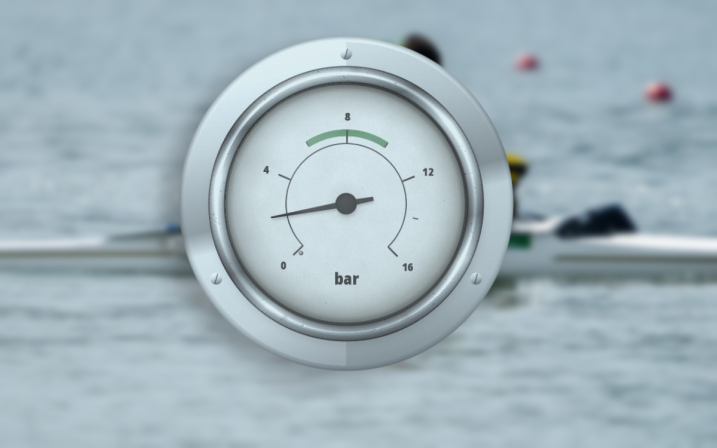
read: **2** bar
